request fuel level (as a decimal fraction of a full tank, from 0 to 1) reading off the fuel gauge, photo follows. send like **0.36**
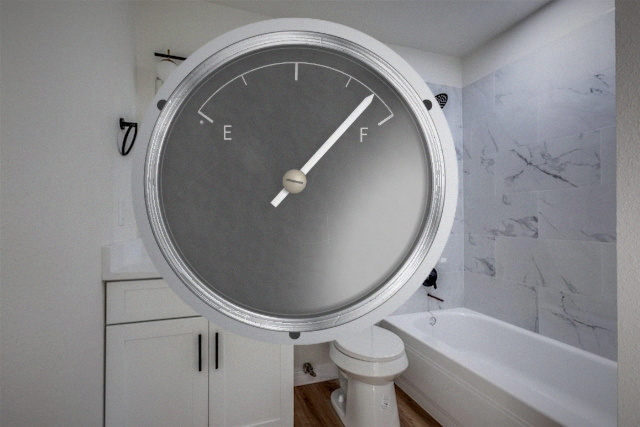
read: **0.875**
